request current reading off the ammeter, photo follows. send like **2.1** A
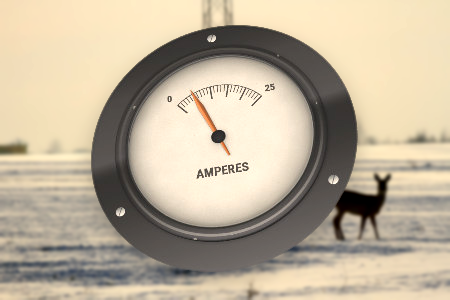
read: **5** A
